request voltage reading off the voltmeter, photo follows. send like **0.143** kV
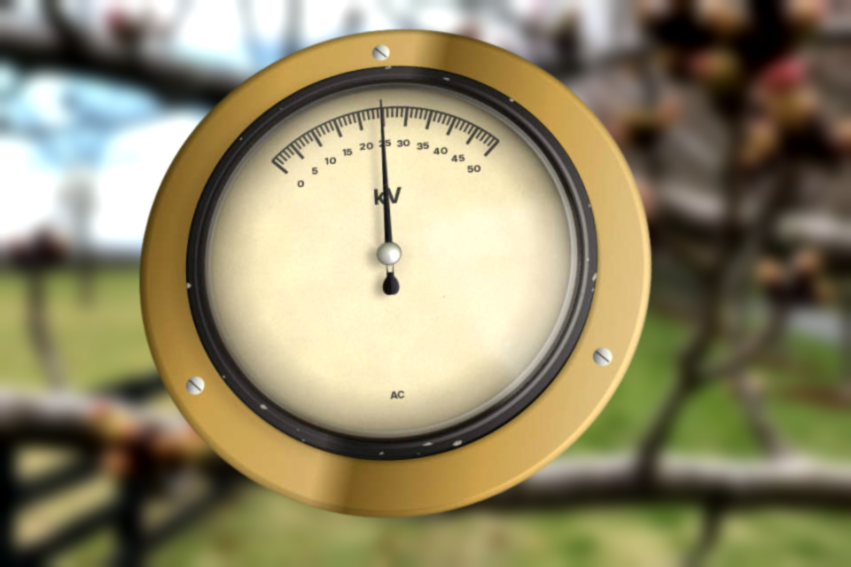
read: **25** kV
